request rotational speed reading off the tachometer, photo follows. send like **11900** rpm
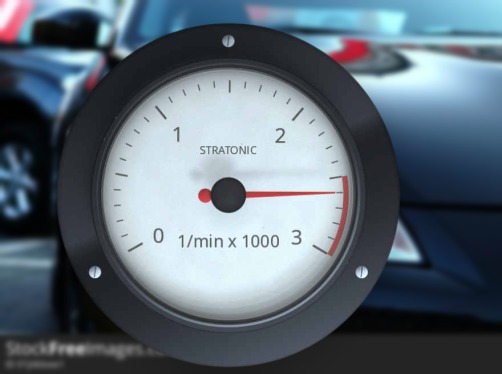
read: **2600** rpm
